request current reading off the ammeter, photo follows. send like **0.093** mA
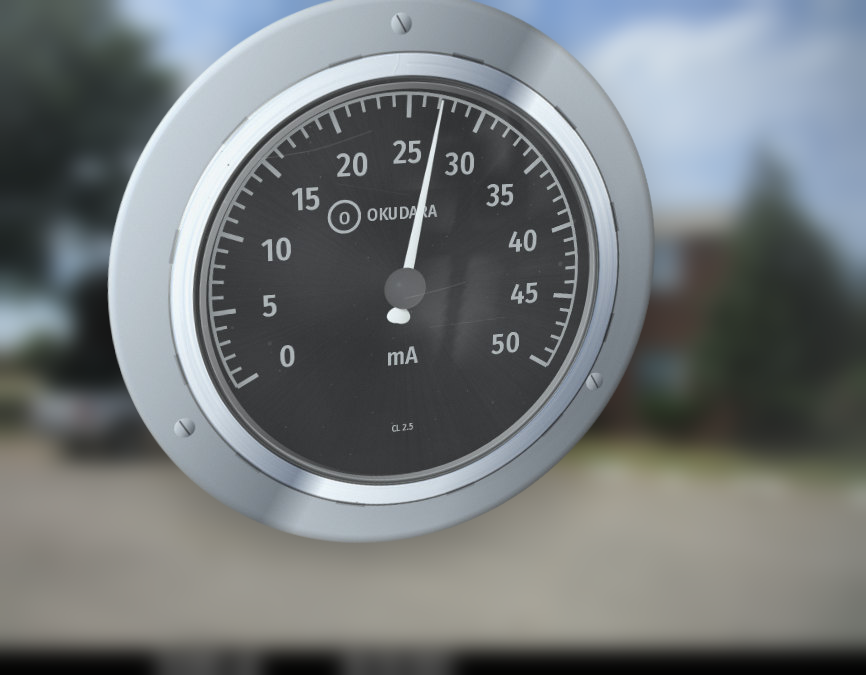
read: **27** mA
